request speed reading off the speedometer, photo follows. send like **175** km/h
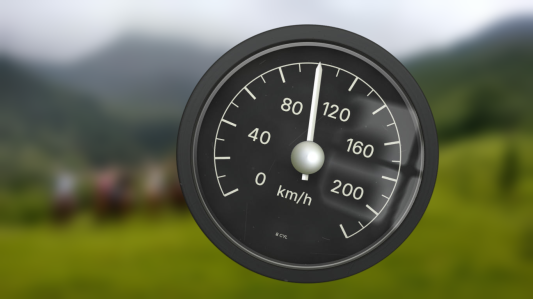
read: **100** km/h
